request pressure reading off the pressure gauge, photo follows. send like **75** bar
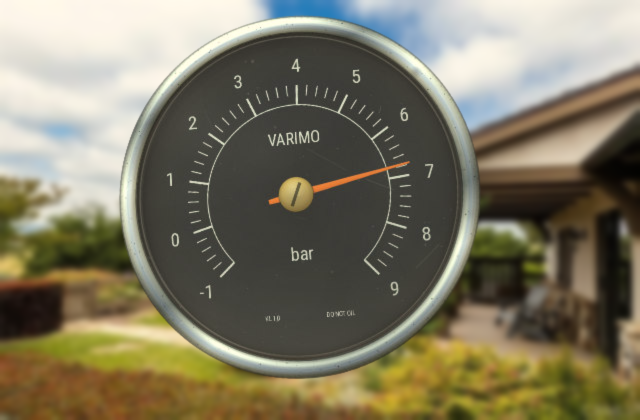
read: **6.8** bar
